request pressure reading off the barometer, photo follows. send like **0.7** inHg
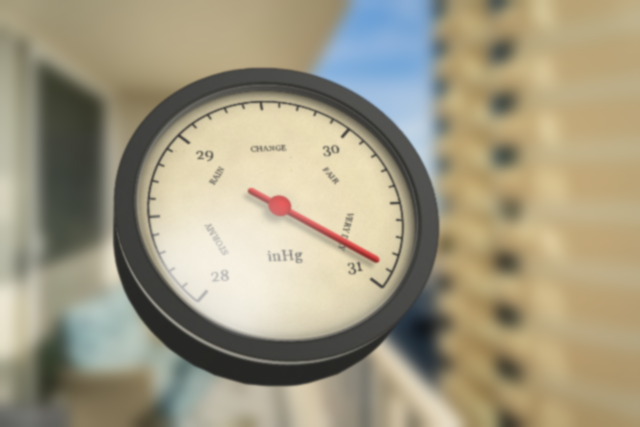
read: **30.9** inHg
